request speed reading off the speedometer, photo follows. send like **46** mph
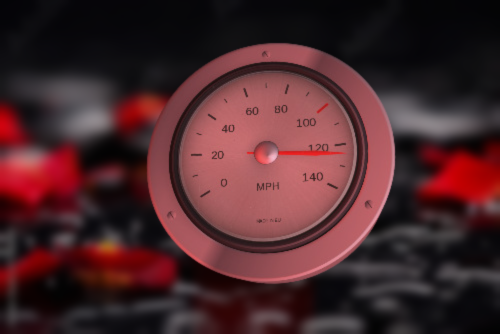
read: **125** mph
